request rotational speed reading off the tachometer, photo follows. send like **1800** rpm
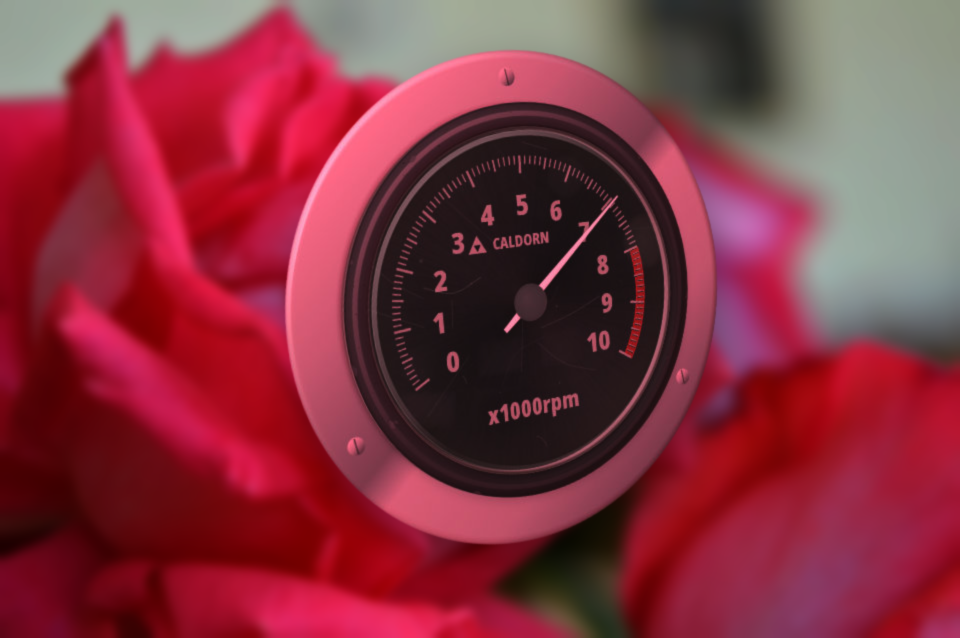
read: **7000** rpm
